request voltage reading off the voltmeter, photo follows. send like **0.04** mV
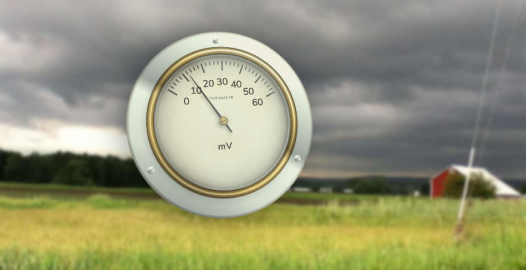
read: **12** mV
